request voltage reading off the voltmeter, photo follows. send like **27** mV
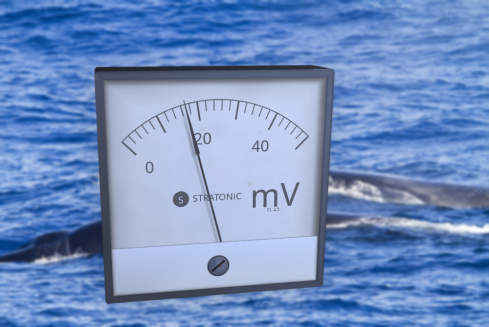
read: **17** mV
